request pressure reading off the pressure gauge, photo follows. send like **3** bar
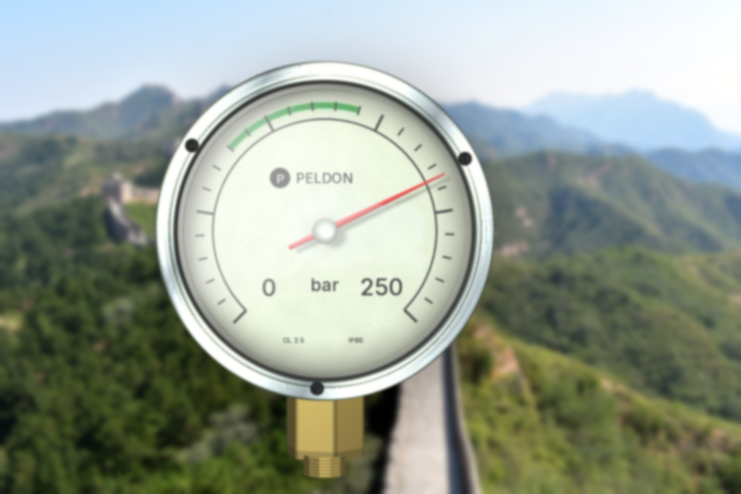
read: **185** bar
